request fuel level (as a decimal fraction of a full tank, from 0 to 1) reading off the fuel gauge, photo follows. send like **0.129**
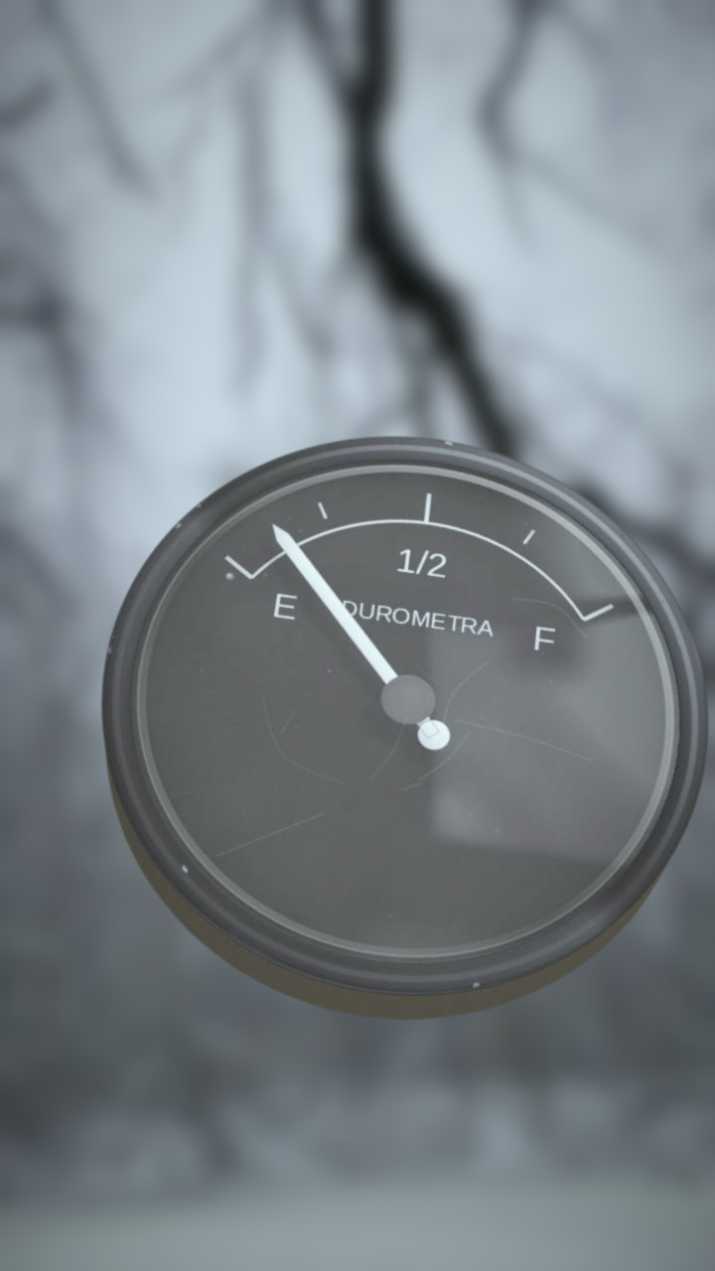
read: **0.125**
